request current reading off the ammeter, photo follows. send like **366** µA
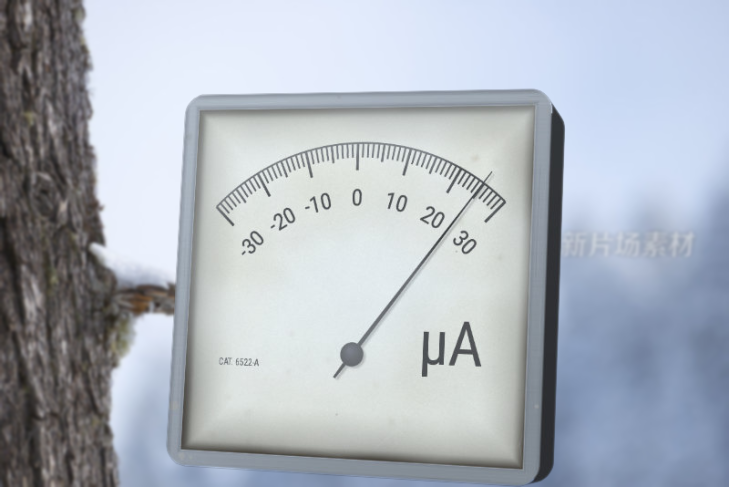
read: **25** µA
